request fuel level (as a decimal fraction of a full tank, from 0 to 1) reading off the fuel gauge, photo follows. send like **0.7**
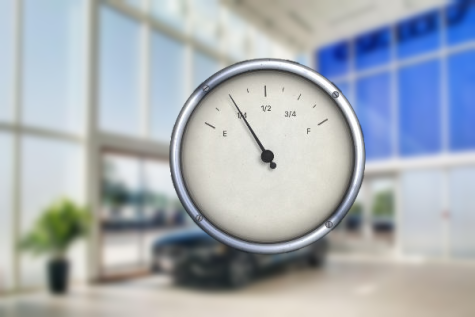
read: **0.25**
